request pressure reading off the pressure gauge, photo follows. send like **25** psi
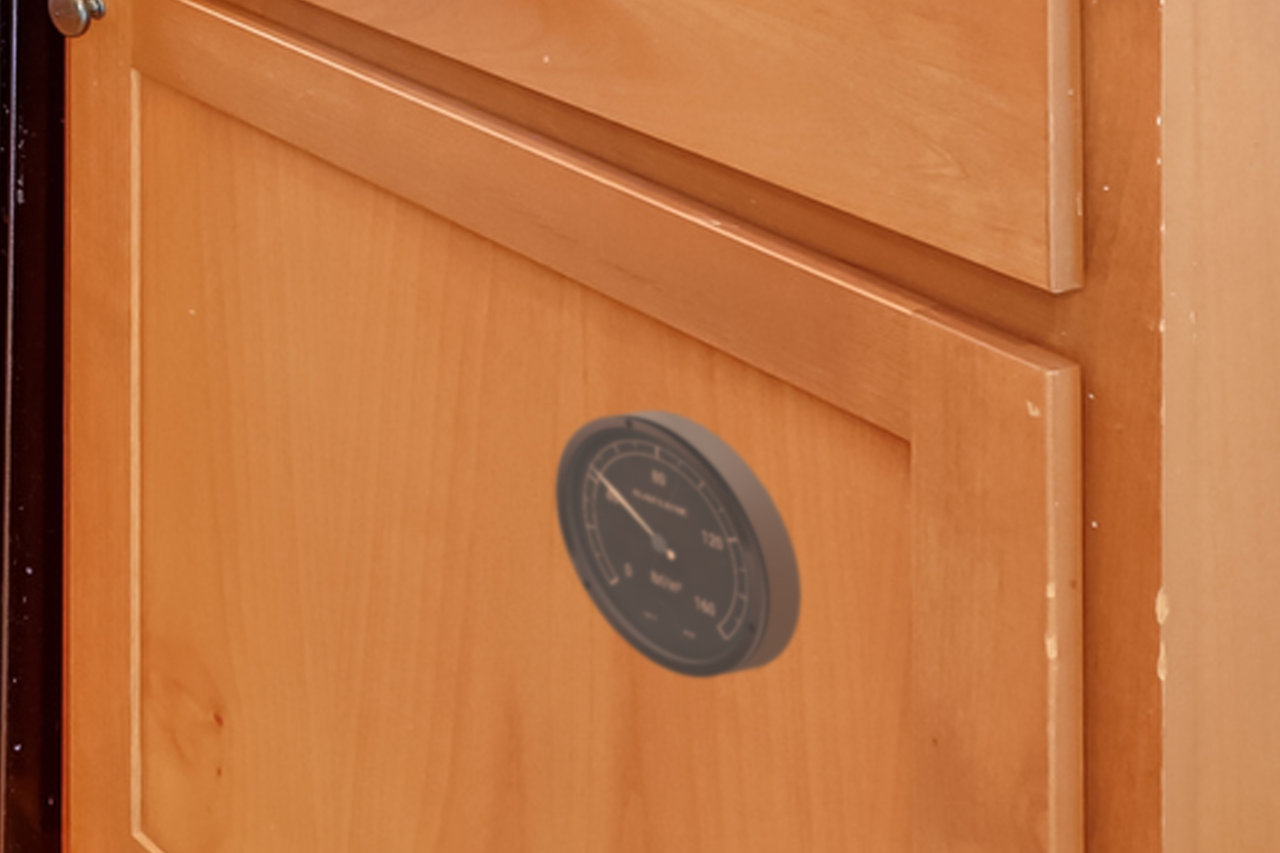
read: **45** psi
